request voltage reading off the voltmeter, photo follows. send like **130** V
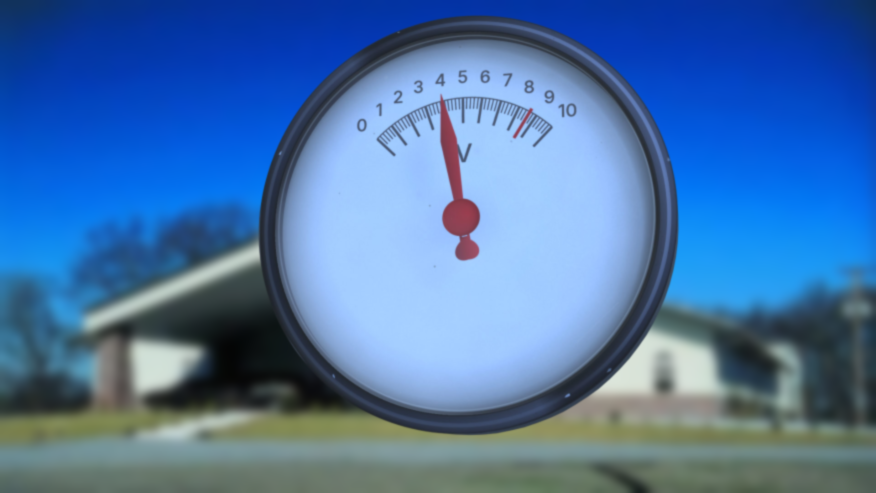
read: **4** V
